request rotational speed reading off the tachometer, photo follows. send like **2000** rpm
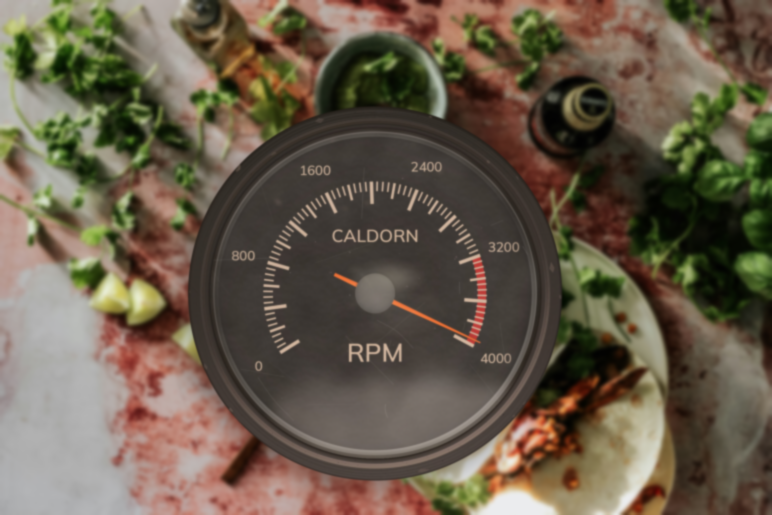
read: **3950** rpm
